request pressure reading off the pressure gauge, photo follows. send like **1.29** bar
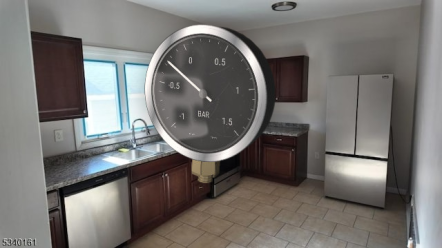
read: **-0.25** bar
